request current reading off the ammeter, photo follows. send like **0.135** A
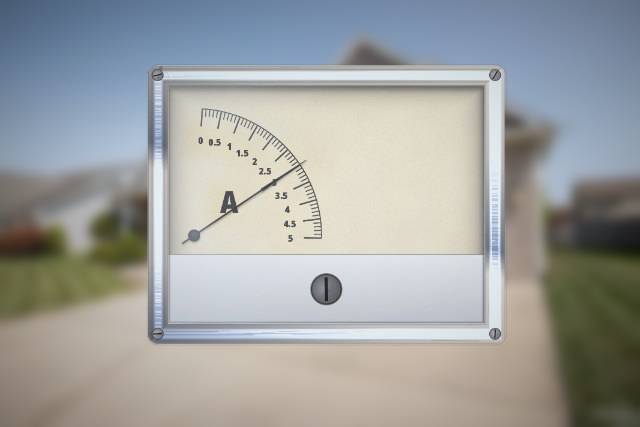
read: **3** A
